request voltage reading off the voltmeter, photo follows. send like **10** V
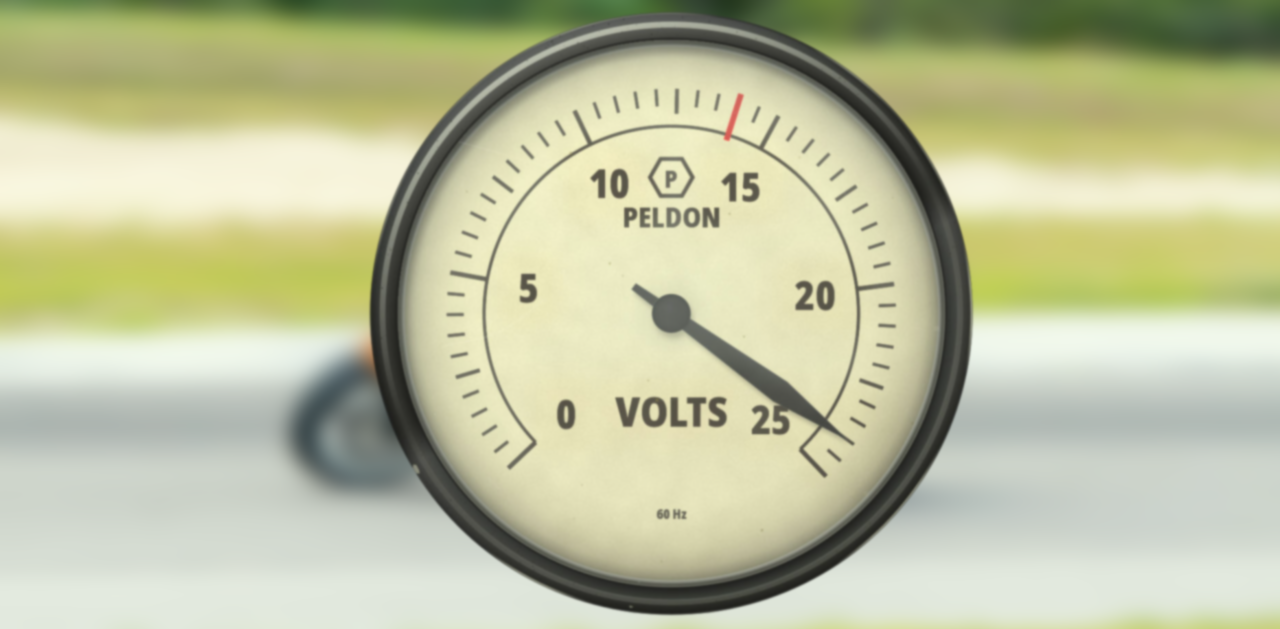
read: **24** V
